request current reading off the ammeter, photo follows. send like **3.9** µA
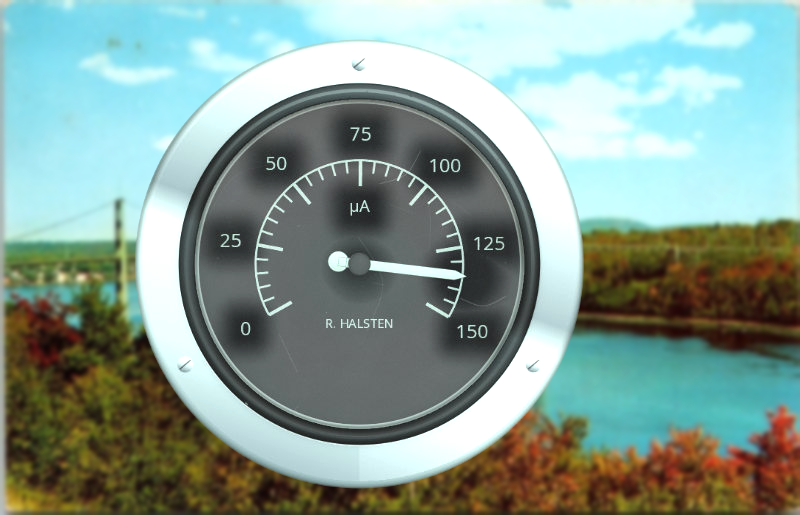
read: **135** µA
